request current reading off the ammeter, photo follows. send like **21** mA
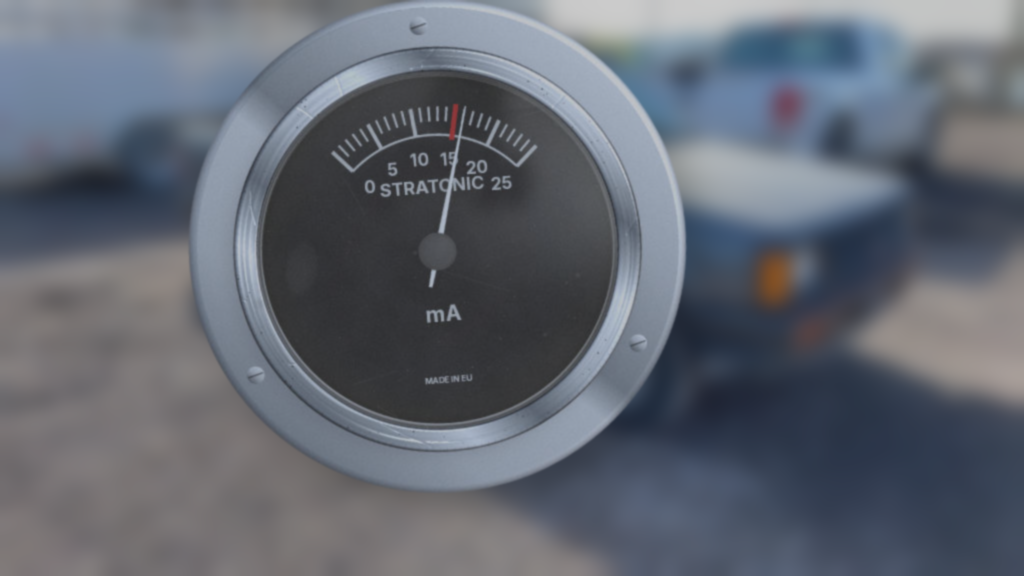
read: **16** mA
